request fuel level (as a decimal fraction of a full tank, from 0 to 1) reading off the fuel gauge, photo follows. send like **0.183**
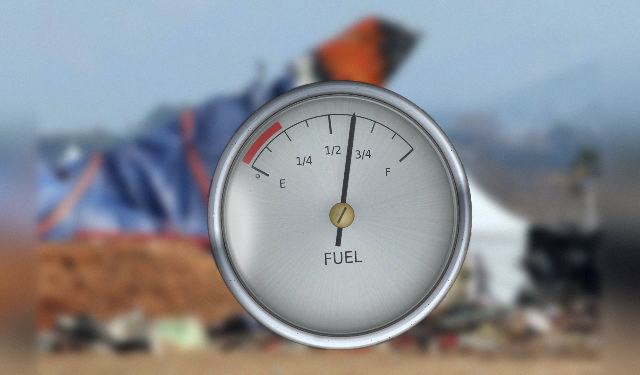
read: **0.625**
